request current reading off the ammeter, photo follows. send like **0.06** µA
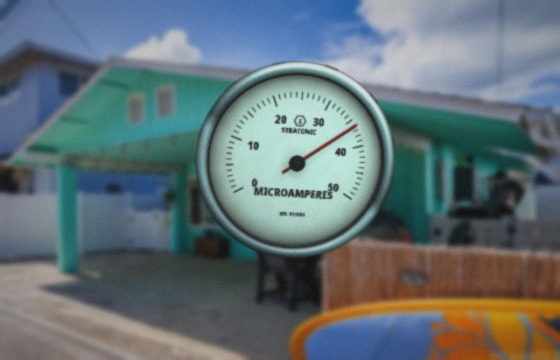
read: **36** µA
